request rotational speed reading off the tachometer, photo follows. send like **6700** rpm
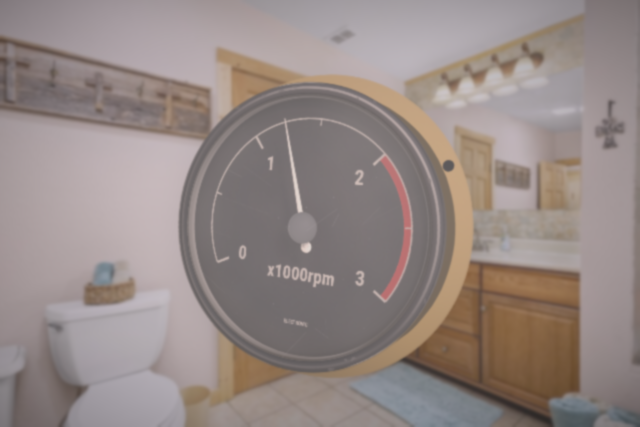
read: **1250** rpm
